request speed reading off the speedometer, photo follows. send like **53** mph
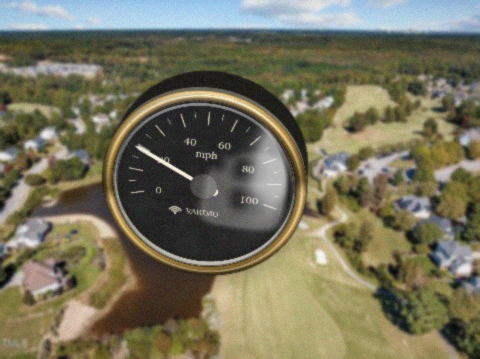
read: **20** mph
